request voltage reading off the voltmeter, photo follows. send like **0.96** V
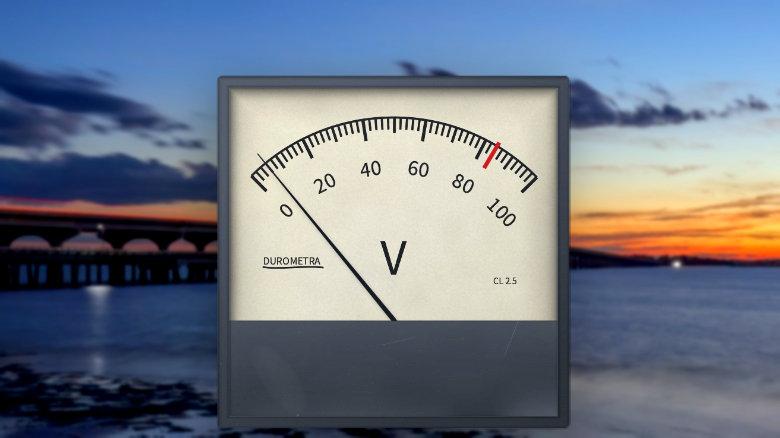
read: **6** V
